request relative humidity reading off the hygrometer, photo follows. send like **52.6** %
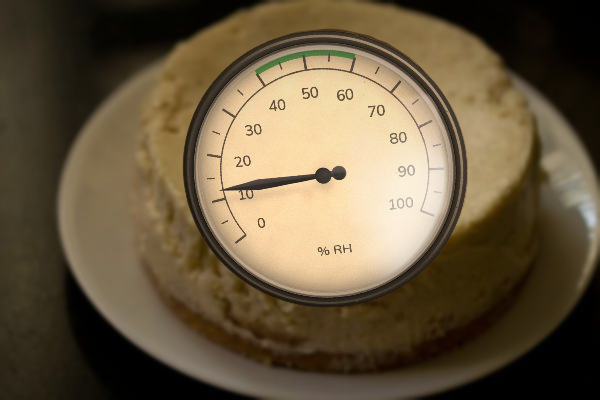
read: **12.5** %
